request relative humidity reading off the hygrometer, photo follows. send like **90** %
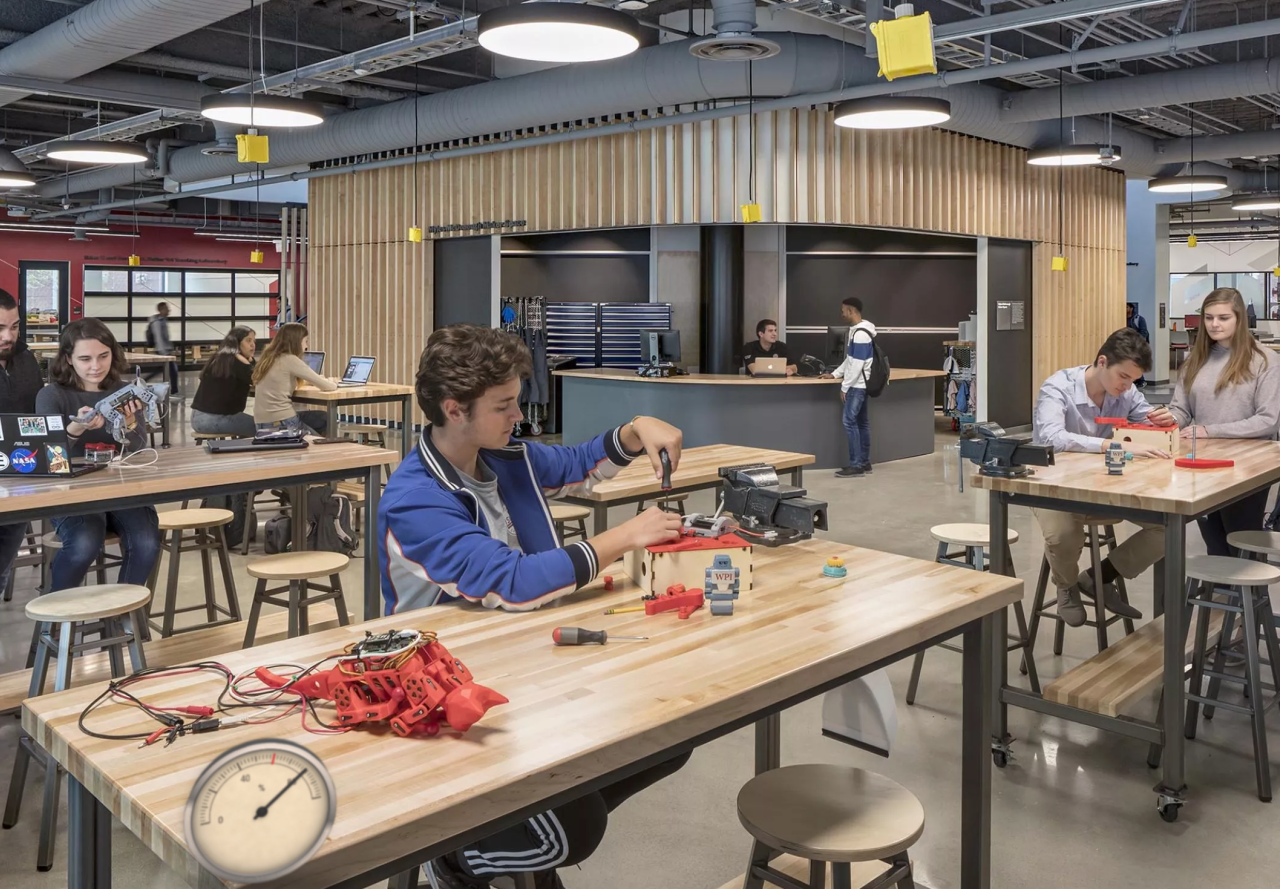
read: **80** %
